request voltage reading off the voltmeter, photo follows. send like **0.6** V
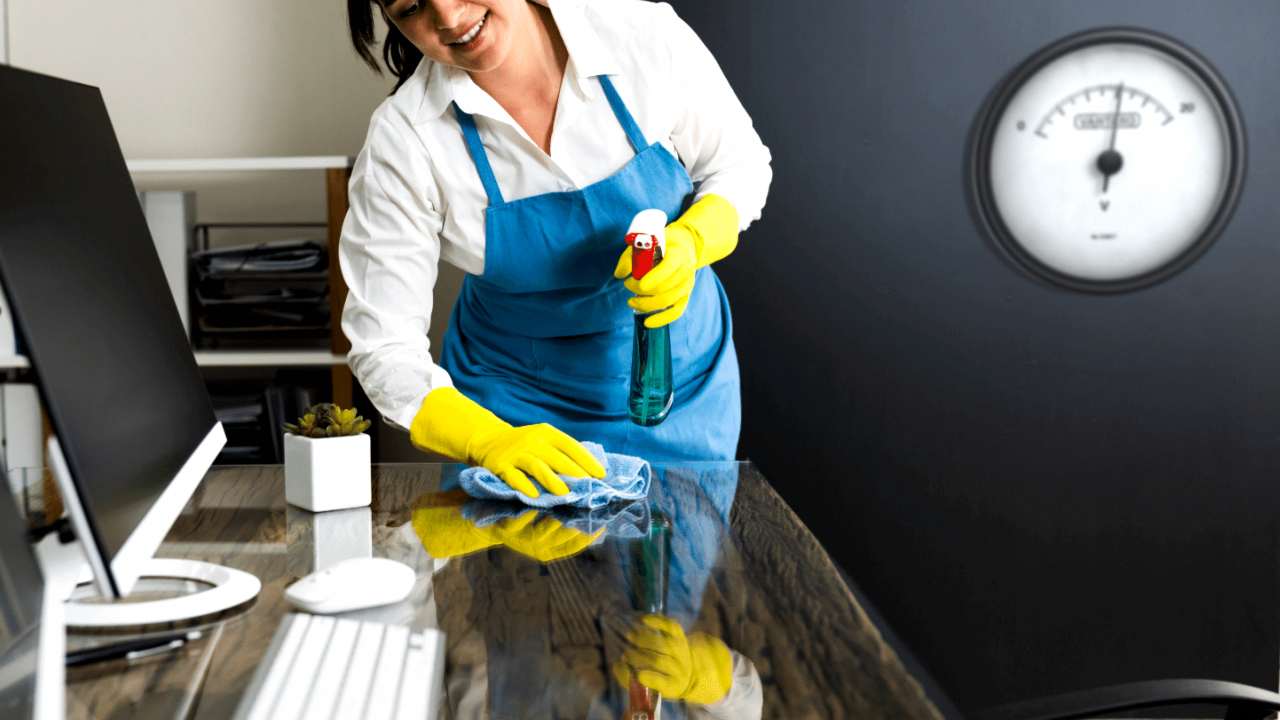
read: **12** V
